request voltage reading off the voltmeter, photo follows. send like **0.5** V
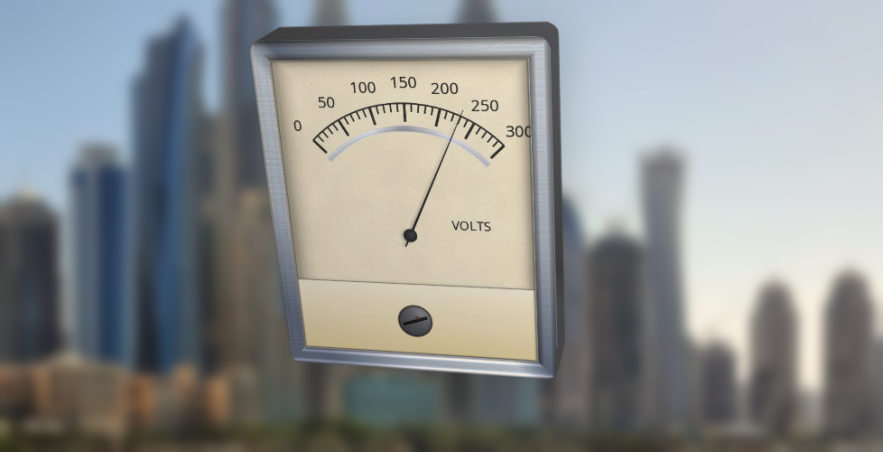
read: **230** V
